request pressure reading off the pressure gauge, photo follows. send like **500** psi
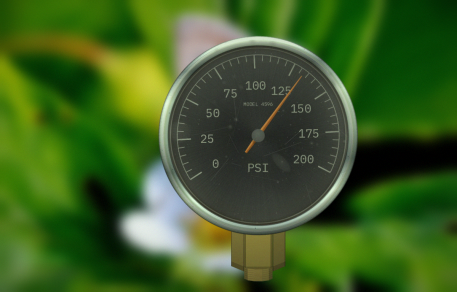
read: **132.5** psi
